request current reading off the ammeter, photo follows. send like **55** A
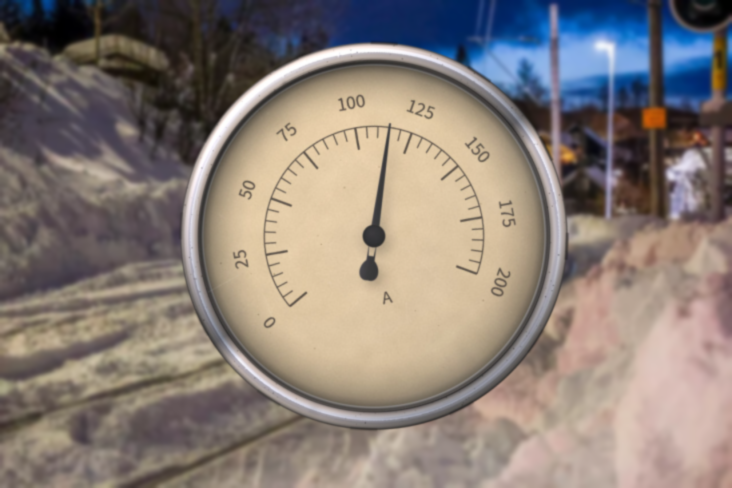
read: **115** A
